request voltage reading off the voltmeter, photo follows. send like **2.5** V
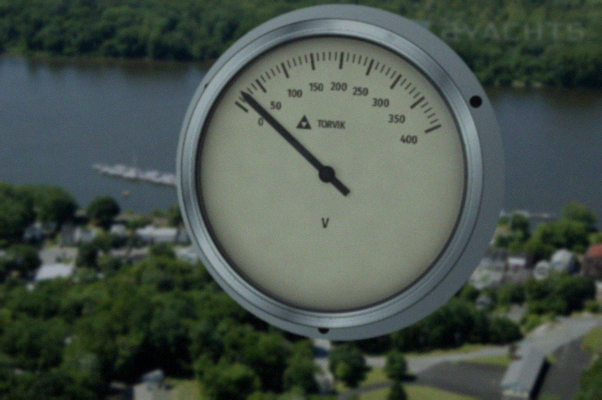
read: **20** V
